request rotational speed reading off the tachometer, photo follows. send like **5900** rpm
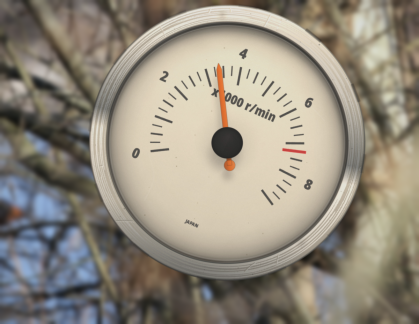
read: **3375** rpm
